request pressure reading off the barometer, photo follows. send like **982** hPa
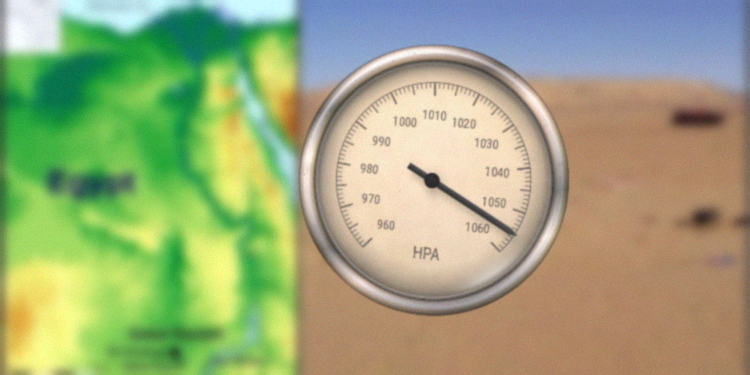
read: **1055** hPa
